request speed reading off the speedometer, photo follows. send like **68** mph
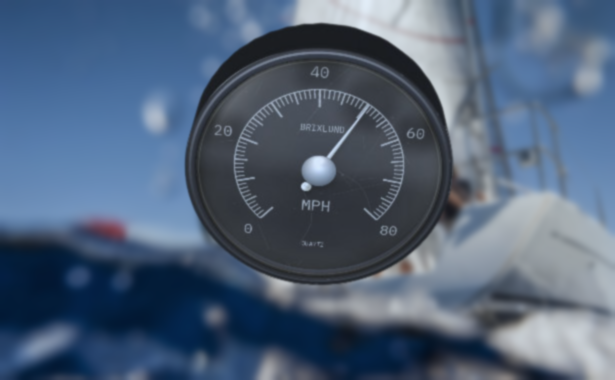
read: **50** mph
